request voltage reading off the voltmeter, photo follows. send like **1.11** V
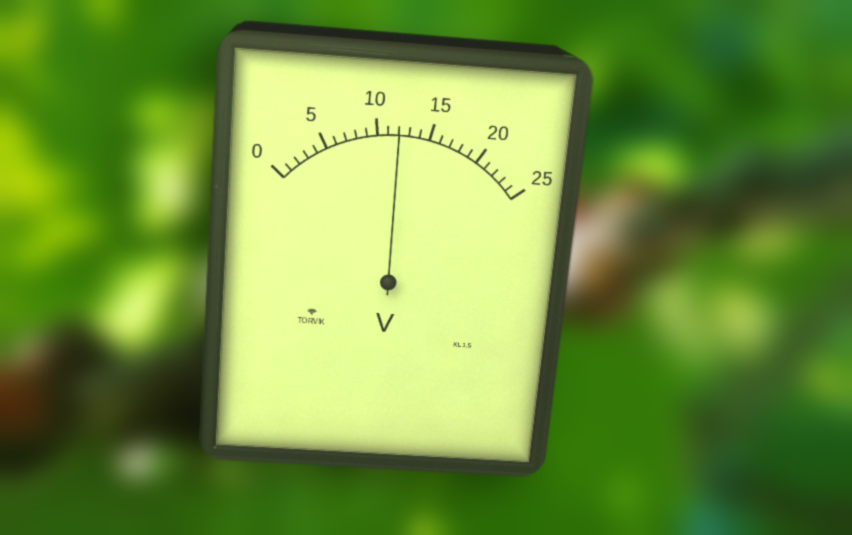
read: **12** V
